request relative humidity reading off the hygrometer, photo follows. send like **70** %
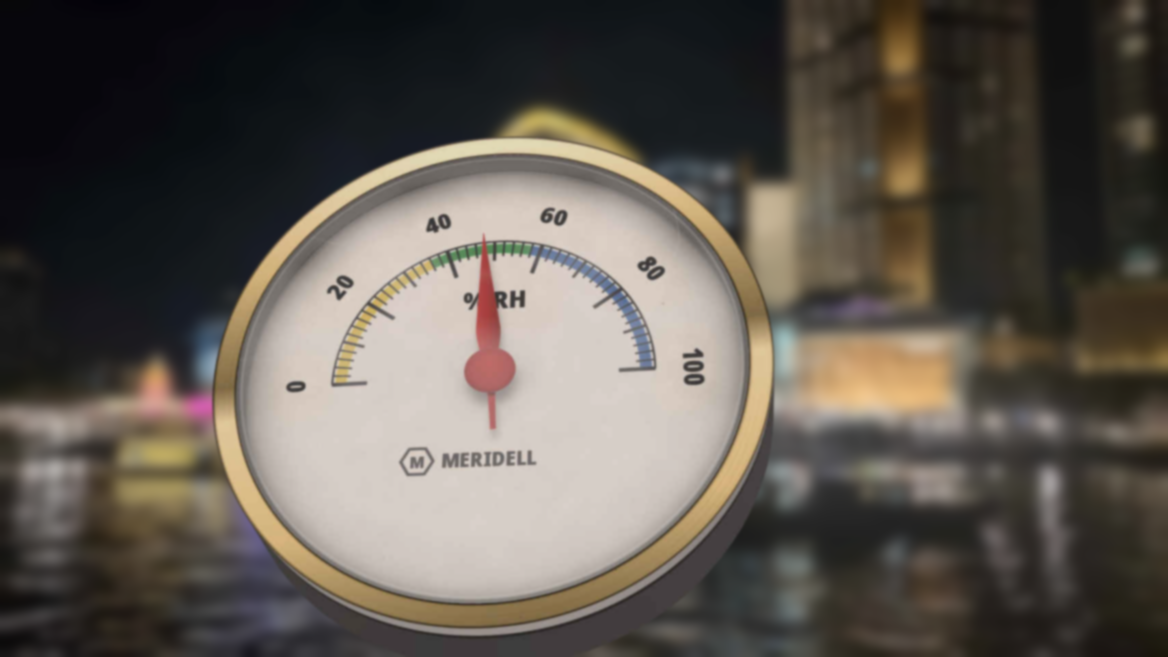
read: **48** %
